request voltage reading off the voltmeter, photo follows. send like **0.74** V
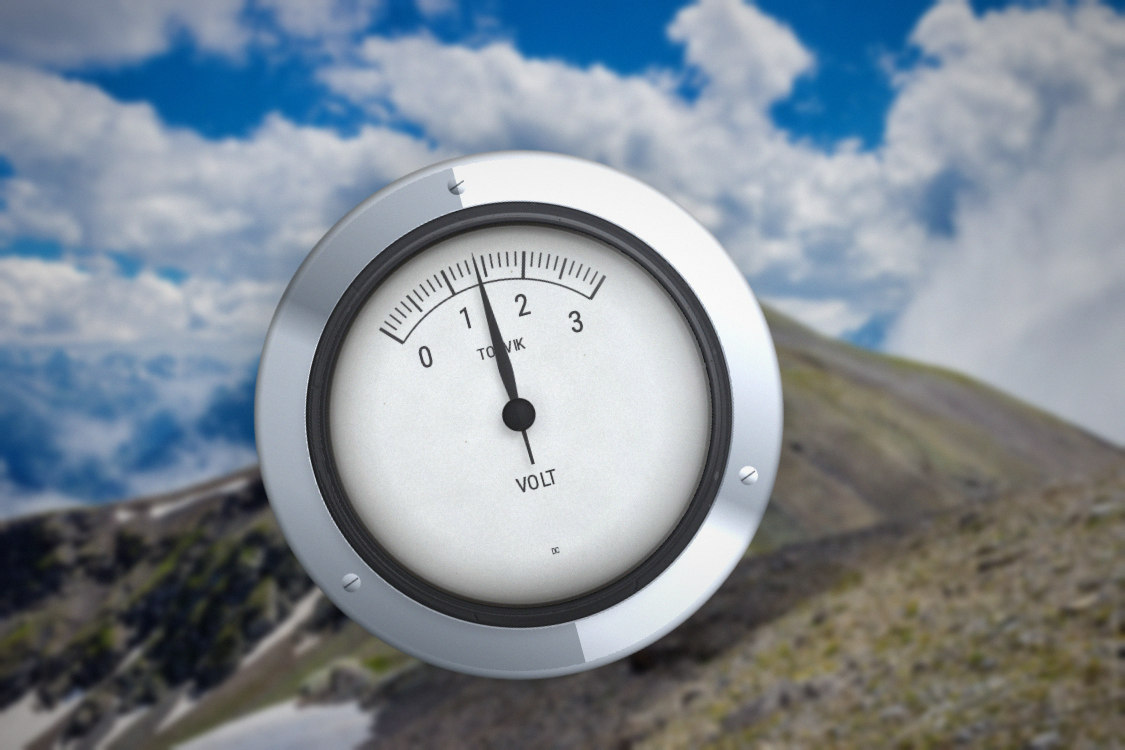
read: **1.4** V
